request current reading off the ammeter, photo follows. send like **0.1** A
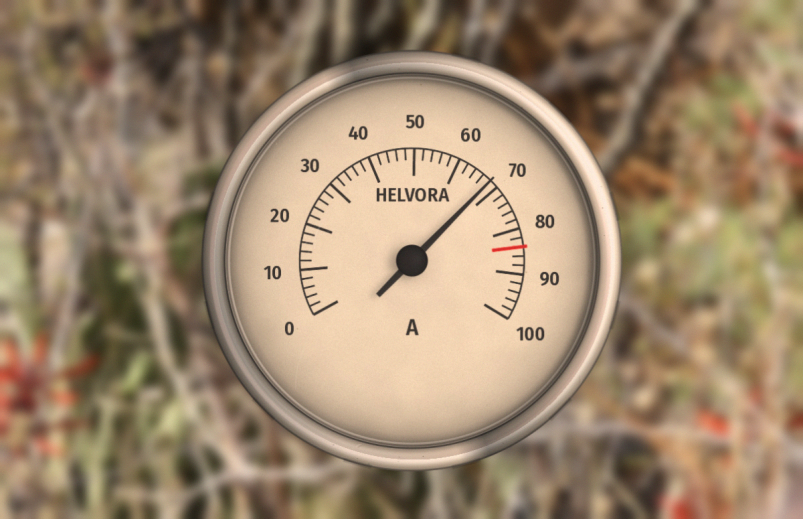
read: **68** A
